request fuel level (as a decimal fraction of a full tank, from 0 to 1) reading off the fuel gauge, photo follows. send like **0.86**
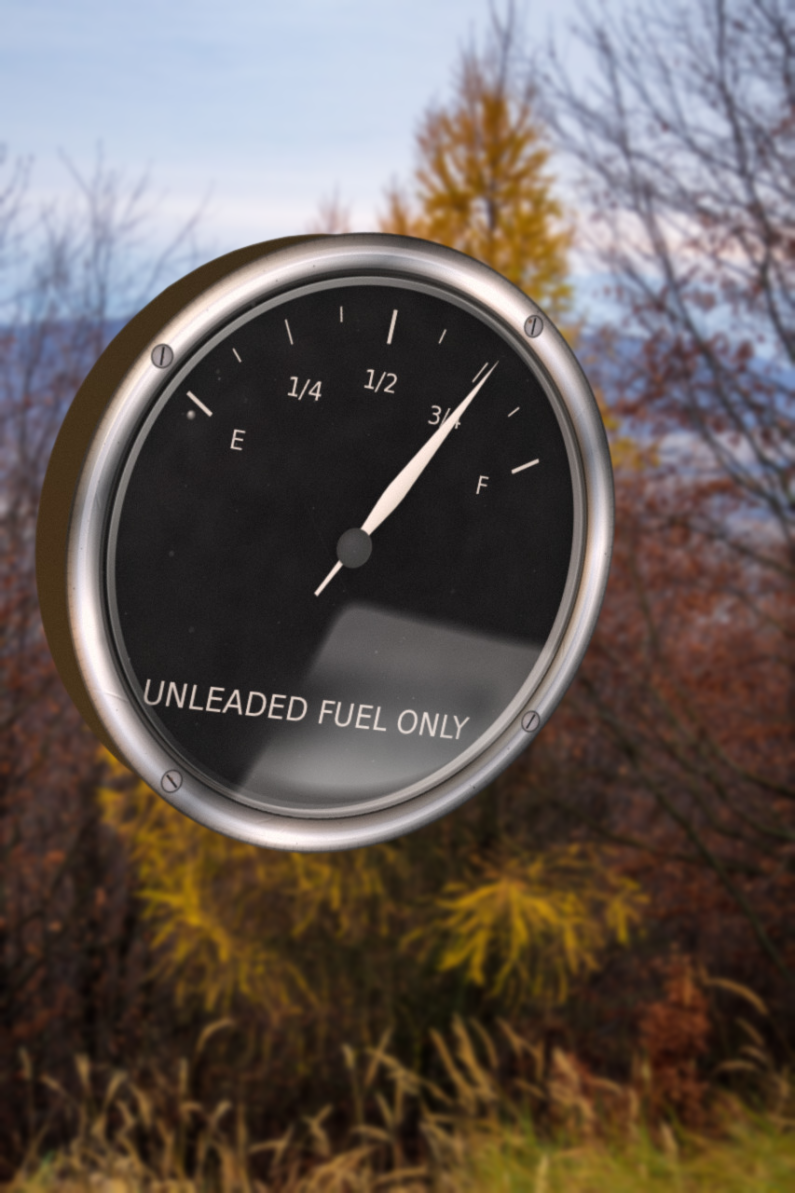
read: **0.75**
